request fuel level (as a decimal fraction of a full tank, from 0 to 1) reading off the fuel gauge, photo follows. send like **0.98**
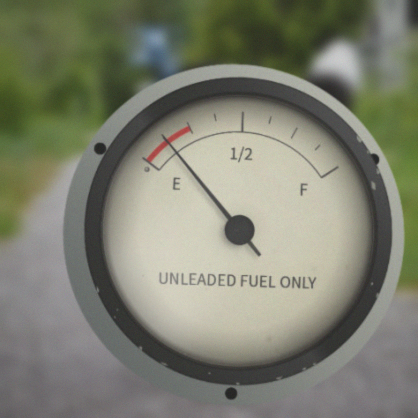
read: **0.125**
